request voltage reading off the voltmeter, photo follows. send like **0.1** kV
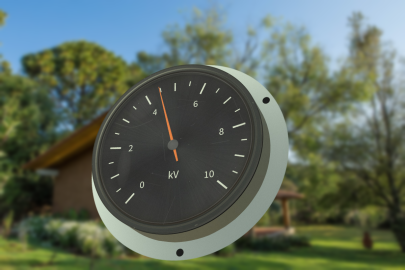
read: **4.5** kV
